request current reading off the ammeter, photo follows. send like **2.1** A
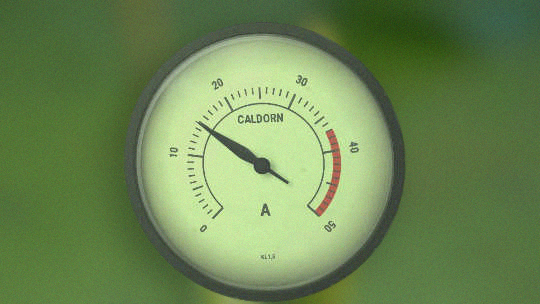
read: **15** A
